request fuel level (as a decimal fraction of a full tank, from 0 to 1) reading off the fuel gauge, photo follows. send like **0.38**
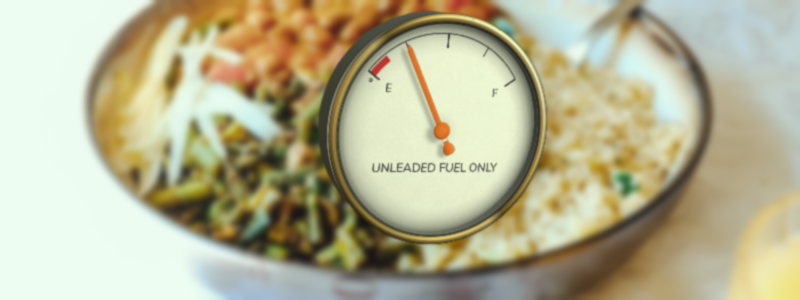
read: **0.25**
